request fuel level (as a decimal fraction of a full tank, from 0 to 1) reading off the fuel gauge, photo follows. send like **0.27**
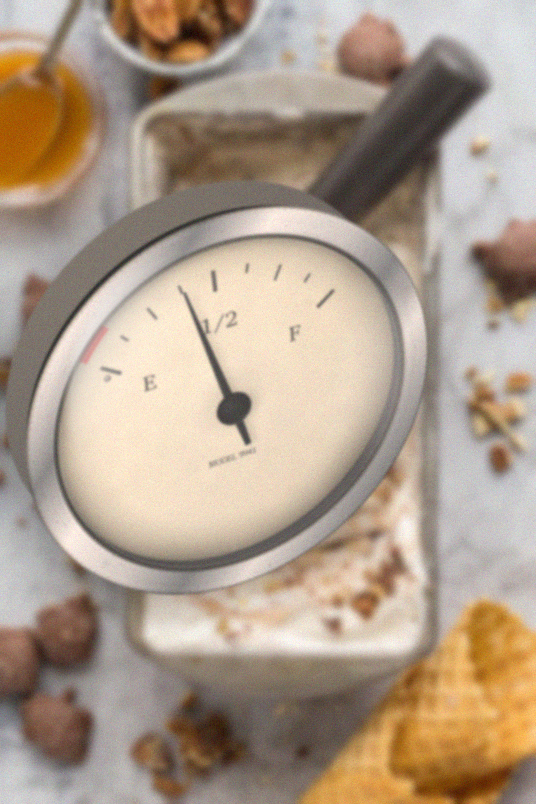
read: **0.375**
